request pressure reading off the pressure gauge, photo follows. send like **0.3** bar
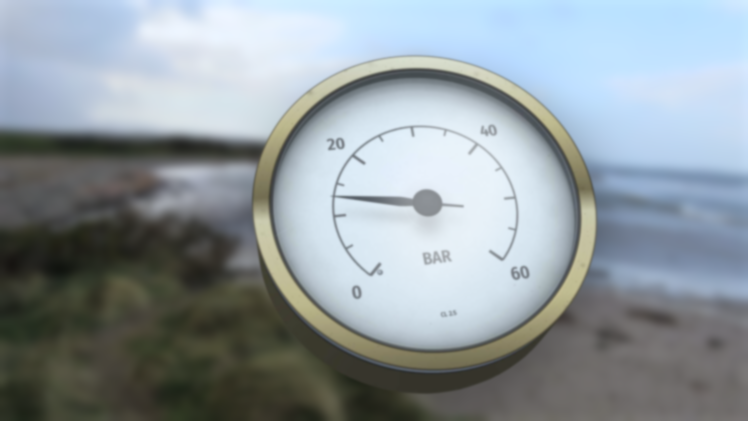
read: **12.5** bar
